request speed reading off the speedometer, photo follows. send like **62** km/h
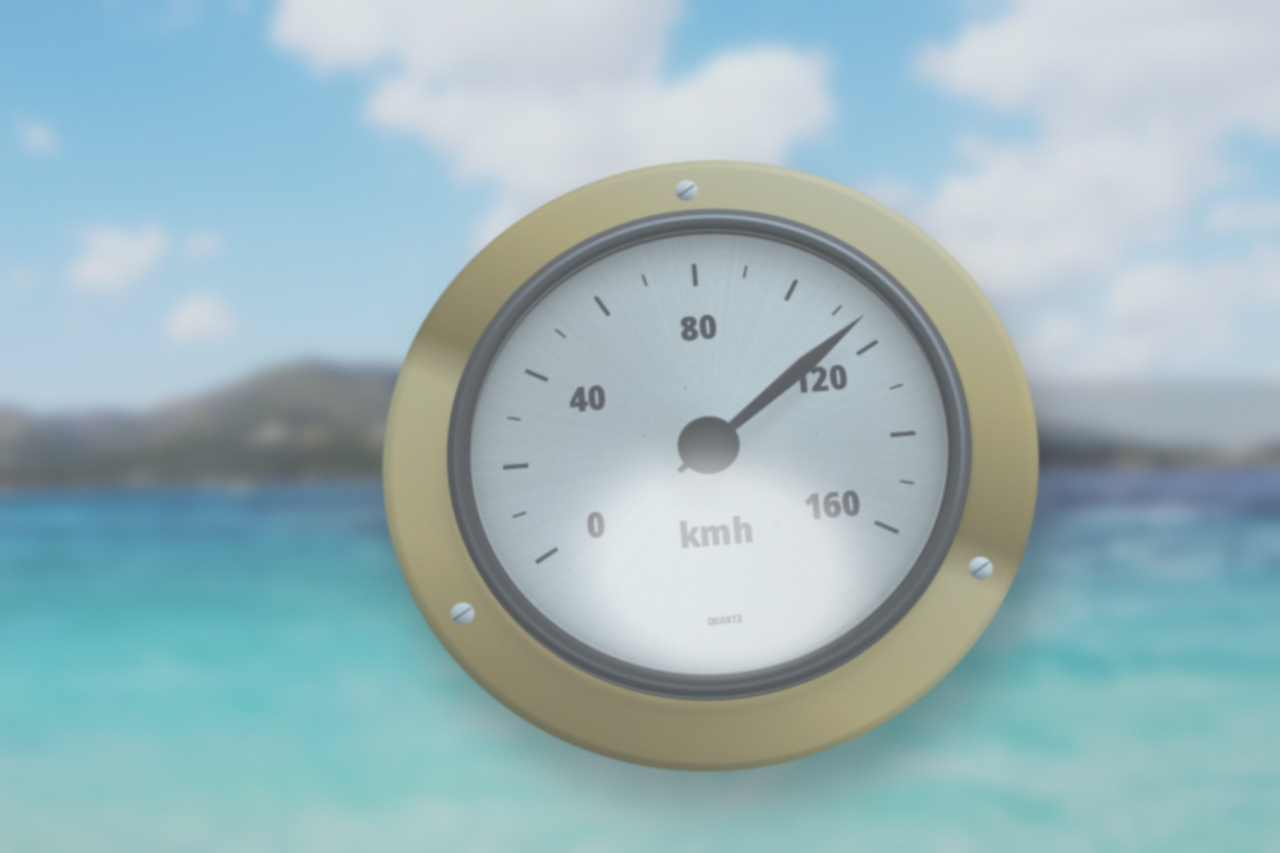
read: **115** km/h
